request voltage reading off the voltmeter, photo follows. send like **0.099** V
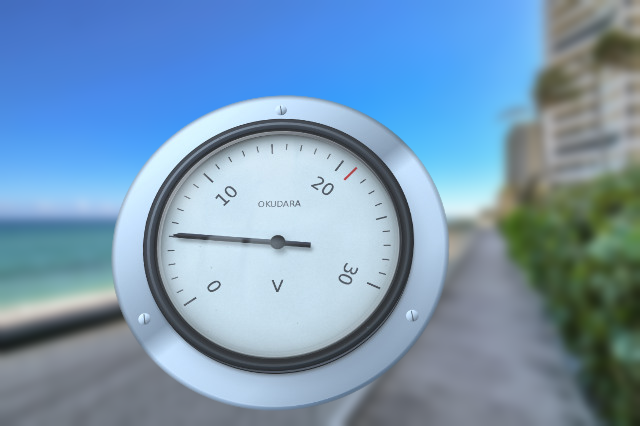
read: **5** V
